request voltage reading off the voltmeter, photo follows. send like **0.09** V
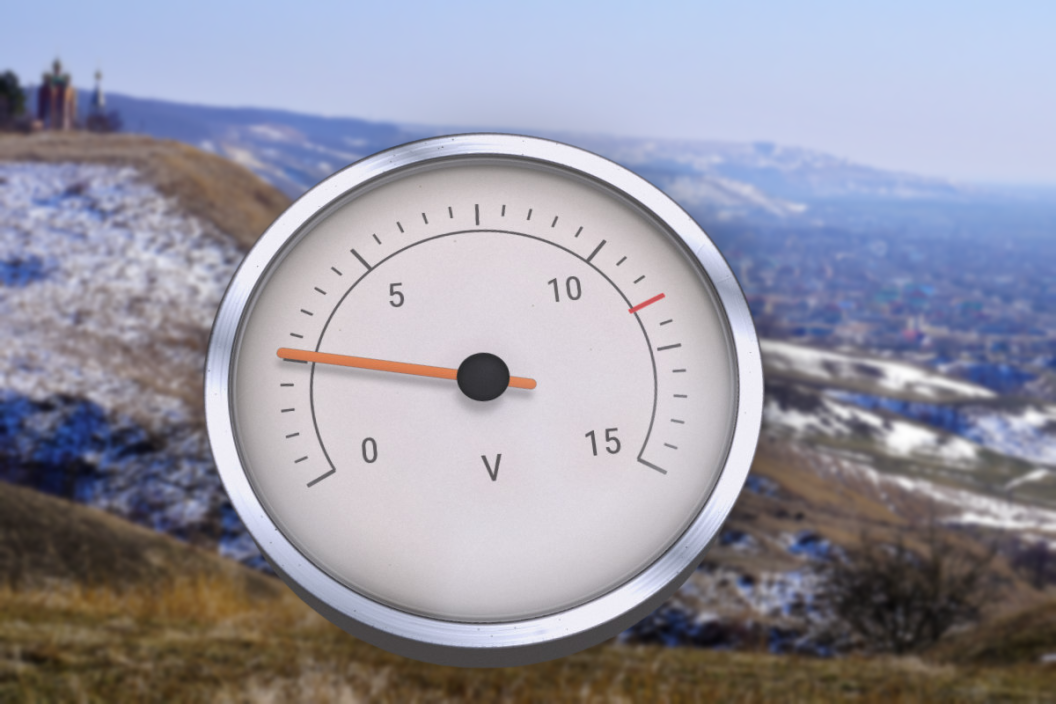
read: **2.5** V
